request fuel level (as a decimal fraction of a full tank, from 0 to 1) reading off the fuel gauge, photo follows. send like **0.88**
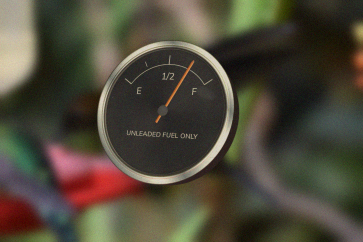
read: **0.75**
